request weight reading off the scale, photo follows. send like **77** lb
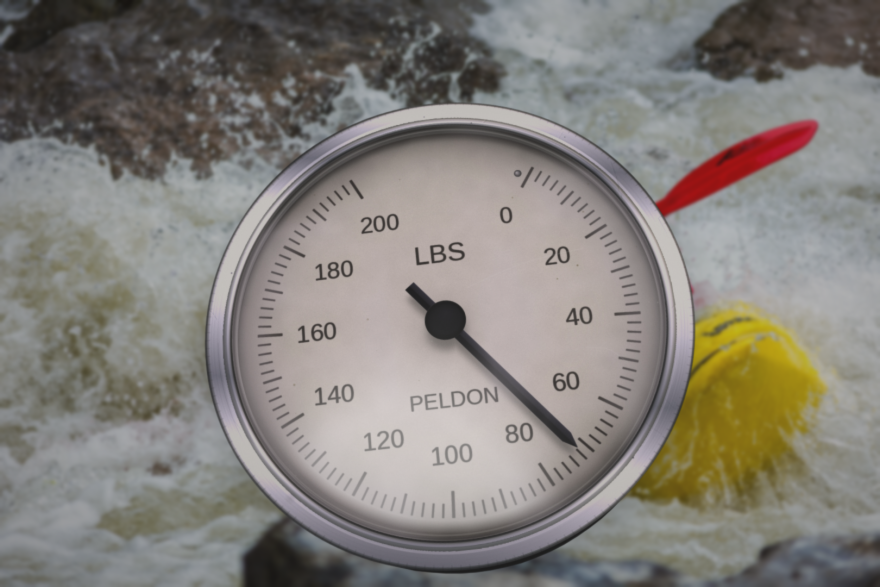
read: **72** lb
